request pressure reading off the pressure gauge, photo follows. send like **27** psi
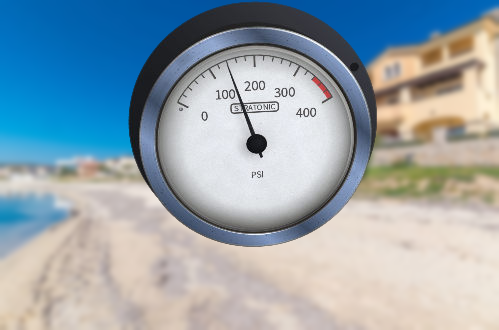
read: **140** psi
